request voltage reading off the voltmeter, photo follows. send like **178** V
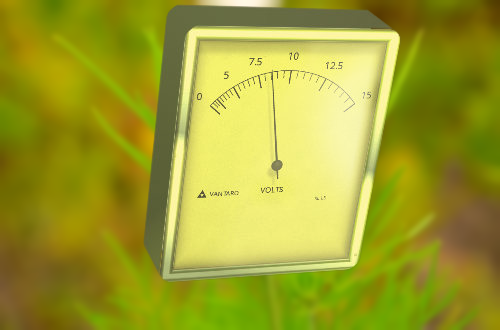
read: **8.5** V
